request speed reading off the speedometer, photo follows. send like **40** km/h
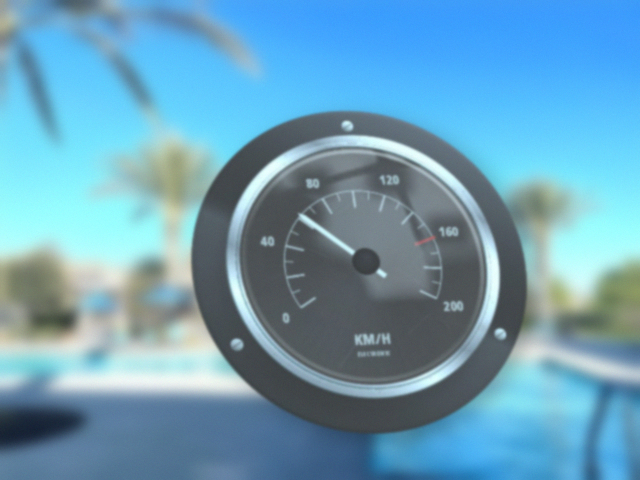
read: **60** km/h
